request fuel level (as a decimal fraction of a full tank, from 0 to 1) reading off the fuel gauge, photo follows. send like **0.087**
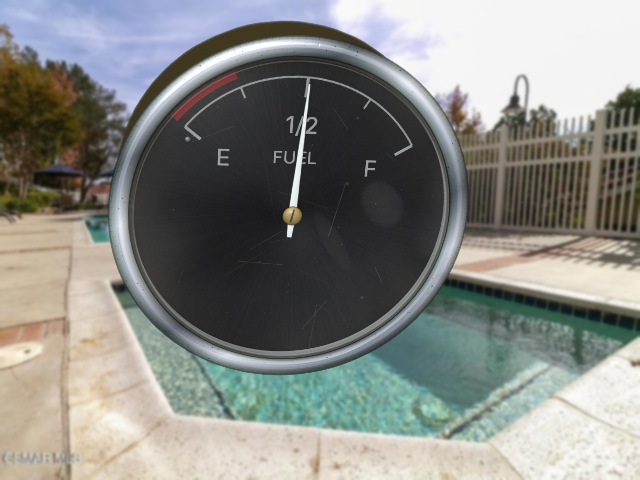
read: **0.5**
